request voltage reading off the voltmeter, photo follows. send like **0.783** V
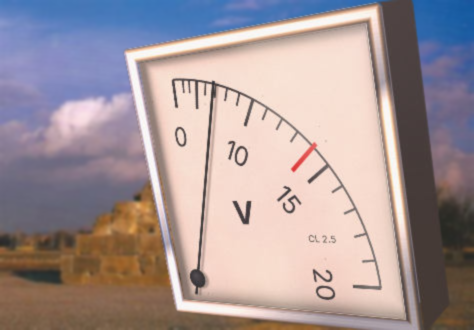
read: **7** V
